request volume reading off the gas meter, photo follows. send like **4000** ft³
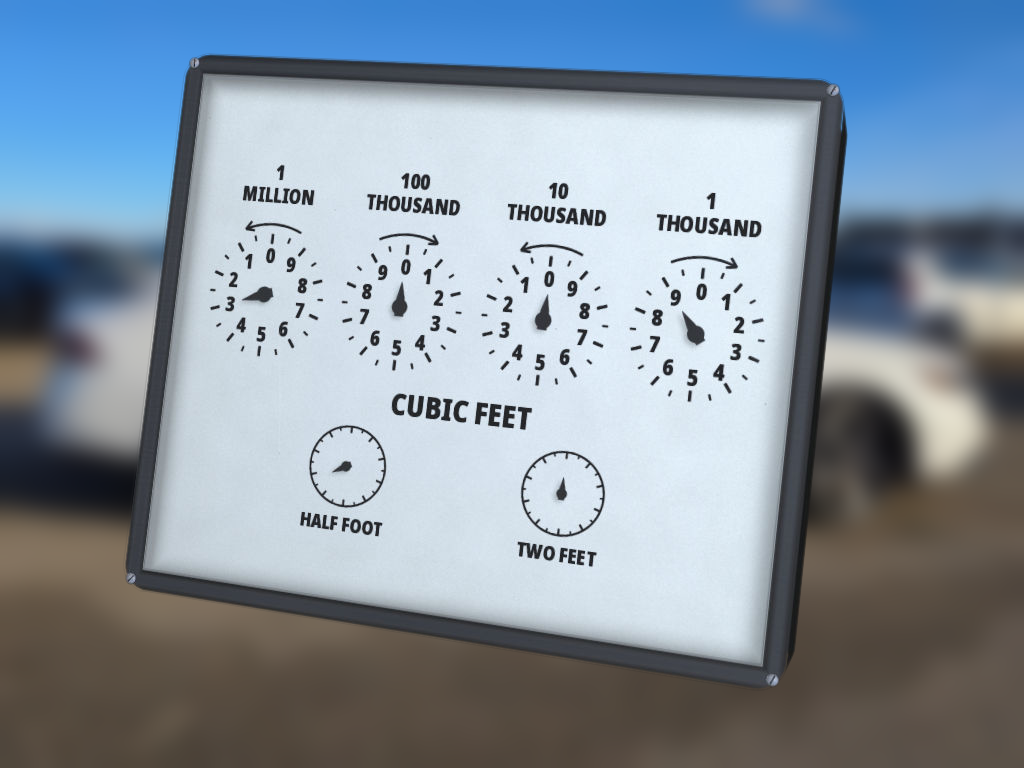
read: **299900** ft³
